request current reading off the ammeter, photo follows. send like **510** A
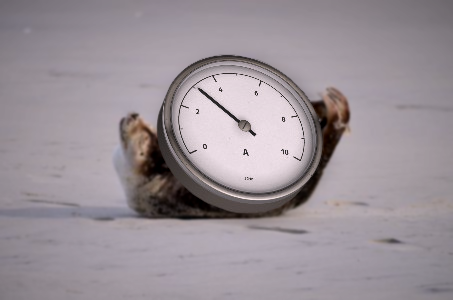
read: **3** A
